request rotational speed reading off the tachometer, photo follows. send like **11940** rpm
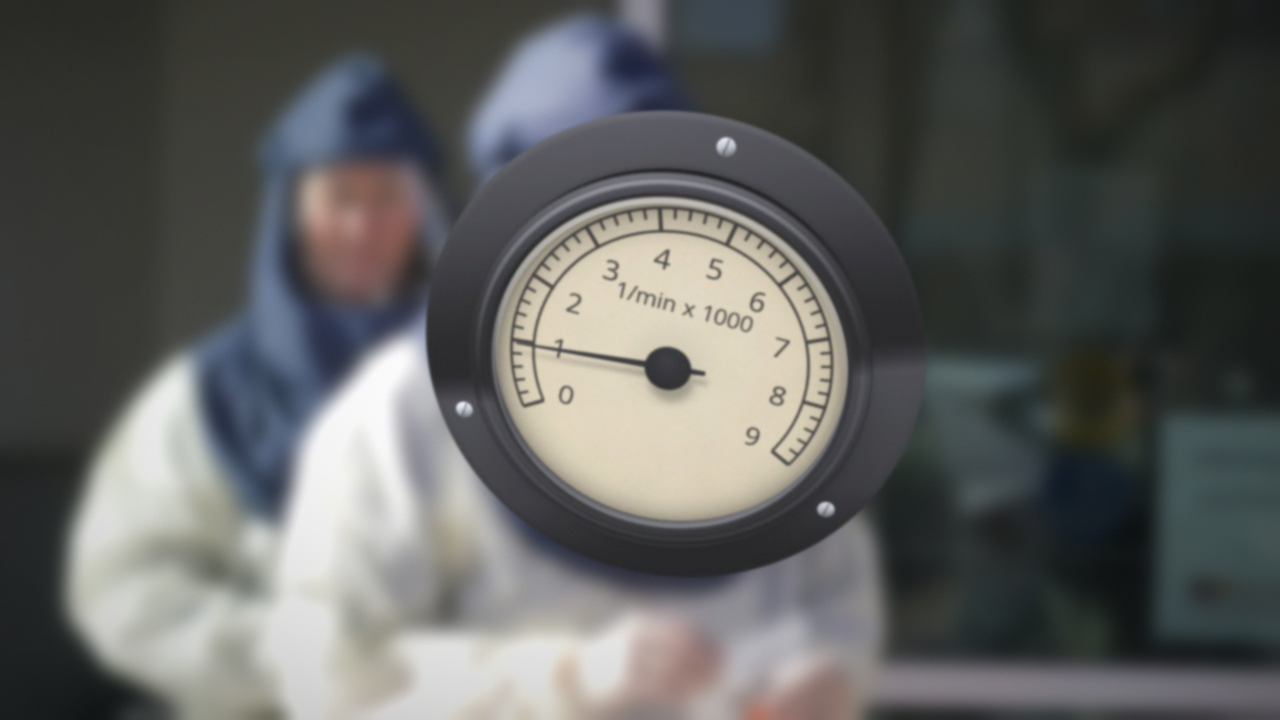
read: **1000** rpm
